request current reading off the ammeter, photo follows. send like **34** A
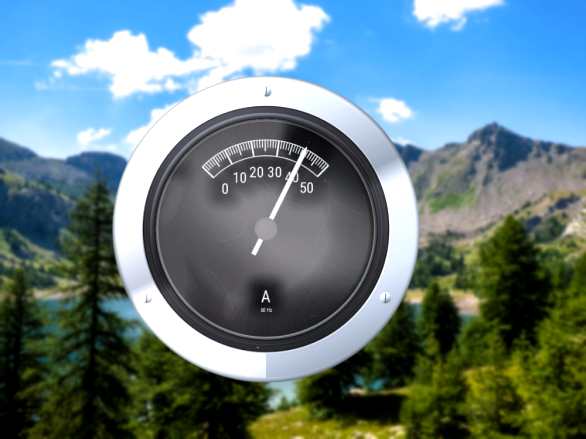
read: **40** A
